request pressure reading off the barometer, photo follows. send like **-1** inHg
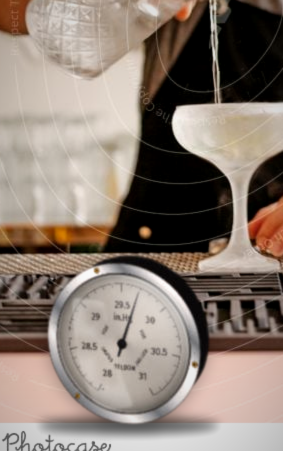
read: **29.7** inHg
